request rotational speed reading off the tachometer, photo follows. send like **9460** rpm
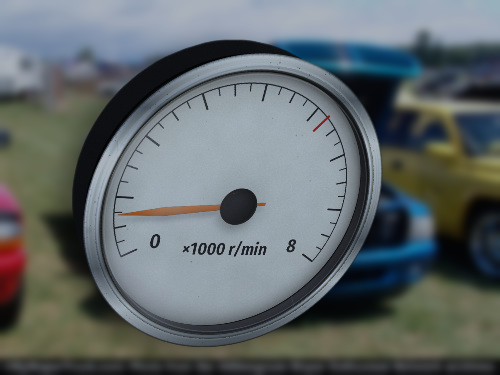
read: **750** rpm
